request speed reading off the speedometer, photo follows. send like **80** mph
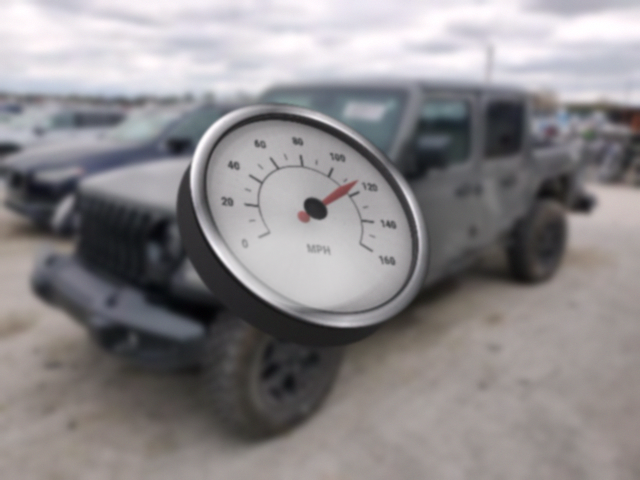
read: **115** mph
